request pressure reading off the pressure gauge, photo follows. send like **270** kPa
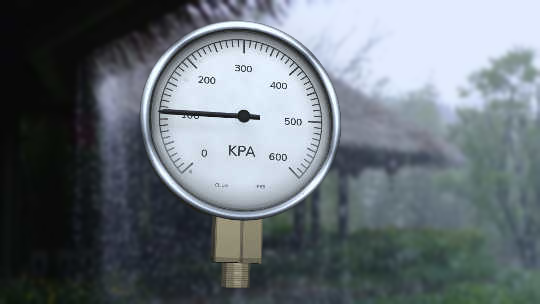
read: **100** kPa
